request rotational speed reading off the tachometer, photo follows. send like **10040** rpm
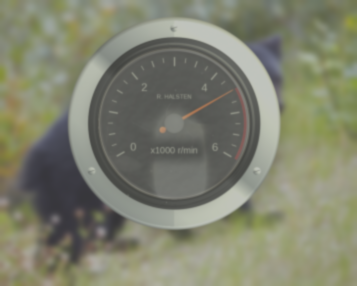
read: **4500** rpm
